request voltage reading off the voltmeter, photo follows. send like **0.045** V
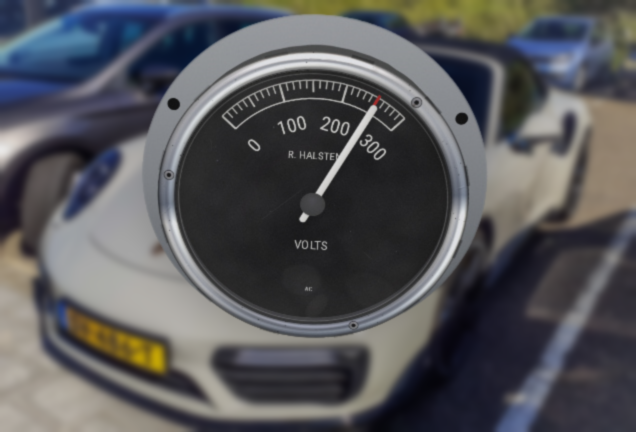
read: **250** V
